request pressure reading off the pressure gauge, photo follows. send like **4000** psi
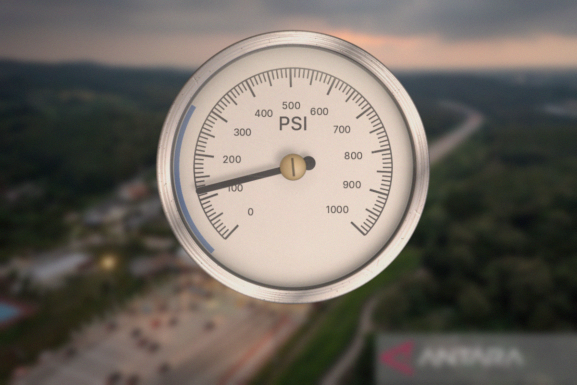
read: **120** psi
